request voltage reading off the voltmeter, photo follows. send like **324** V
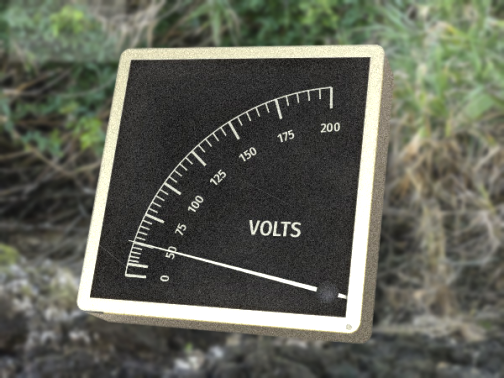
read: **50** V
